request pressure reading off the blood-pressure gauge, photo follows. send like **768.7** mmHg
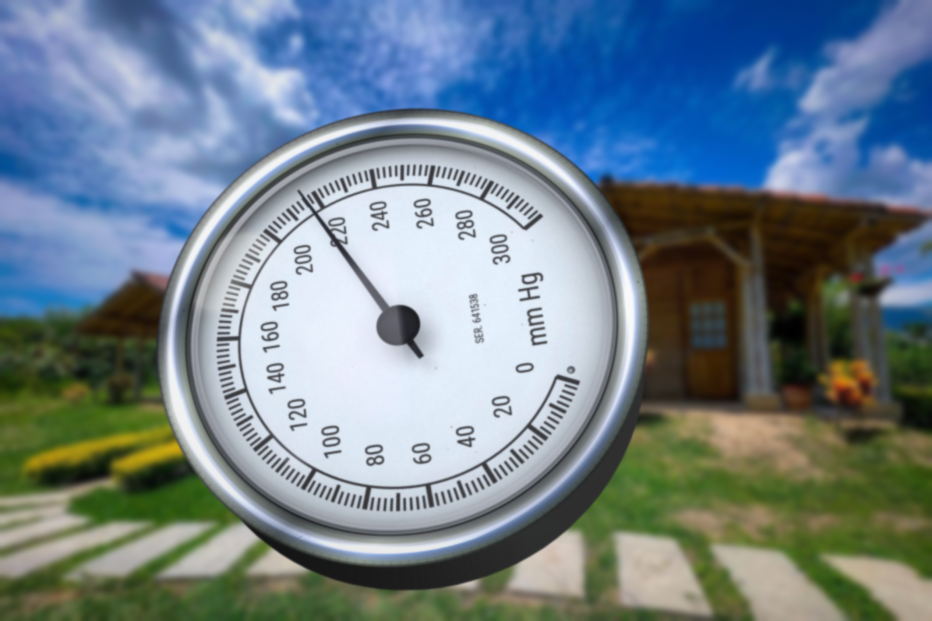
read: **216** mmHg
